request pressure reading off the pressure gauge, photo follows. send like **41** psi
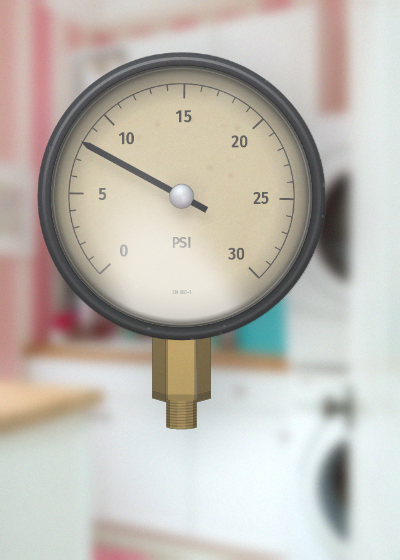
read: **8** psi
